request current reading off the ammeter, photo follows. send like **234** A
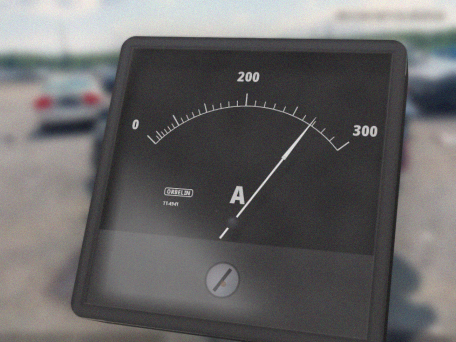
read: **270** A
